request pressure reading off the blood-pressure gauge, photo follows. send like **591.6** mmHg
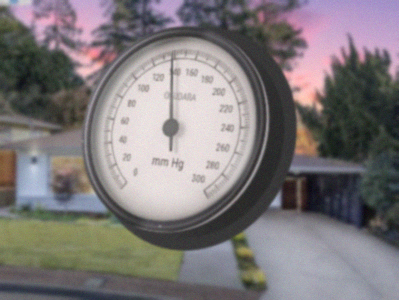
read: **140** mmHg
